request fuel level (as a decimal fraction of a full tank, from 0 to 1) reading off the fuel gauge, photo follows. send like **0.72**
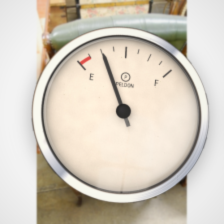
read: **0.25**
